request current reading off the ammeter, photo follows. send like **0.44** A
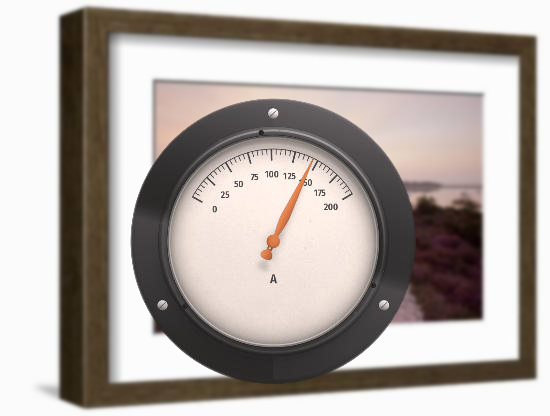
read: **145** A
